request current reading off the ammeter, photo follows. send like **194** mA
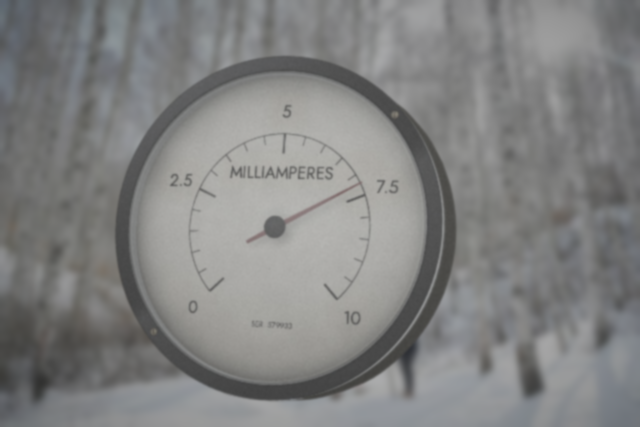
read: **7.25** mA
